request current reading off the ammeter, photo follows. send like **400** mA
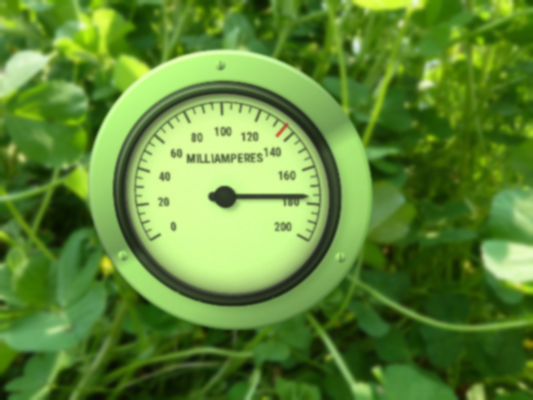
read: **175** mA
